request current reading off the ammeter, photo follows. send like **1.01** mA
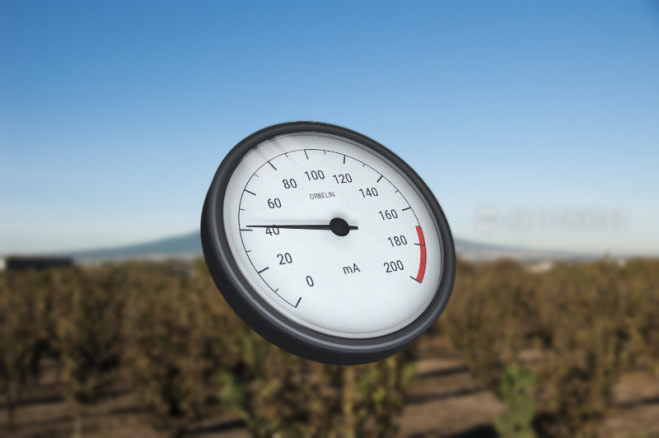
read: **40** mA
